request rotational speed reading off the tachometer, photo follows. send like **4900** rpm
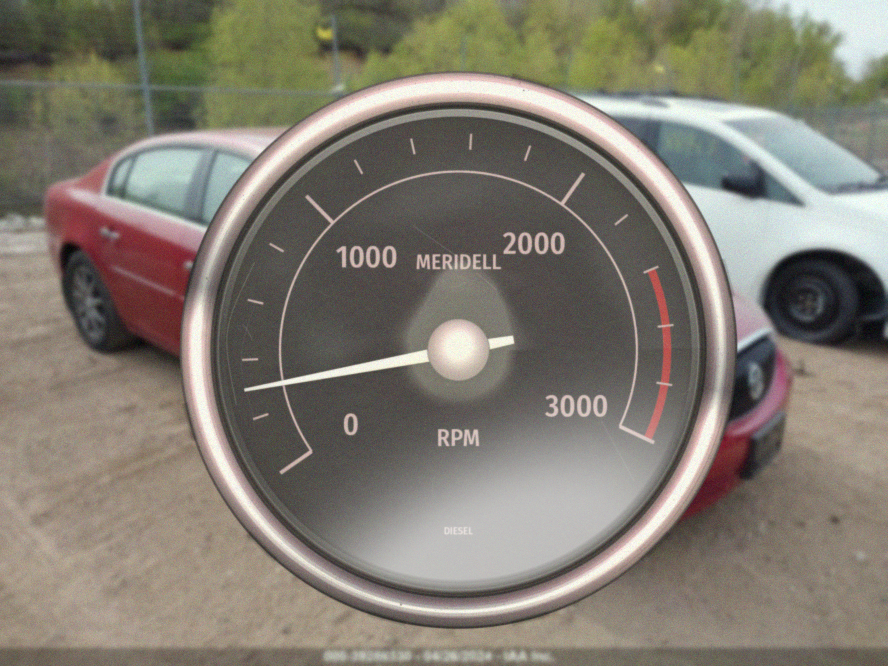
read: **300** rpm
